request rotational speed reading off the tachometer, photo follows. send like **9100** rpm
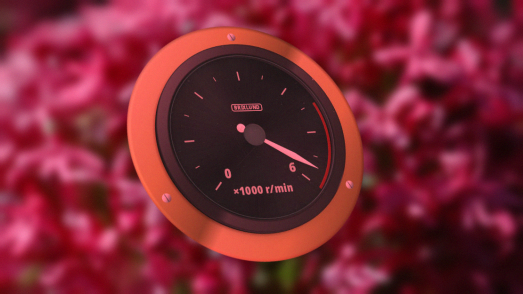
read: **5750** rpm
